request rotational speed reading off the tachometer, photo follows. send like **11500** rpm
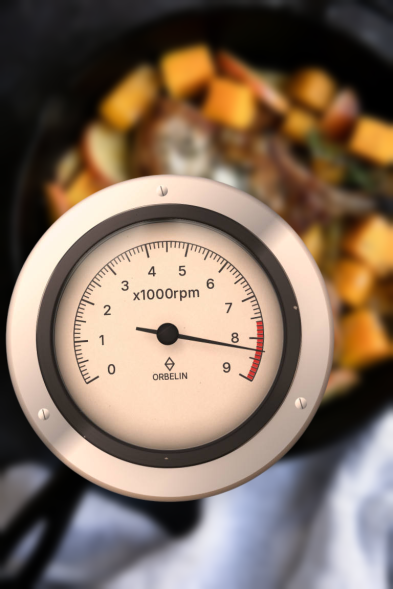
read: **8300** rpm
